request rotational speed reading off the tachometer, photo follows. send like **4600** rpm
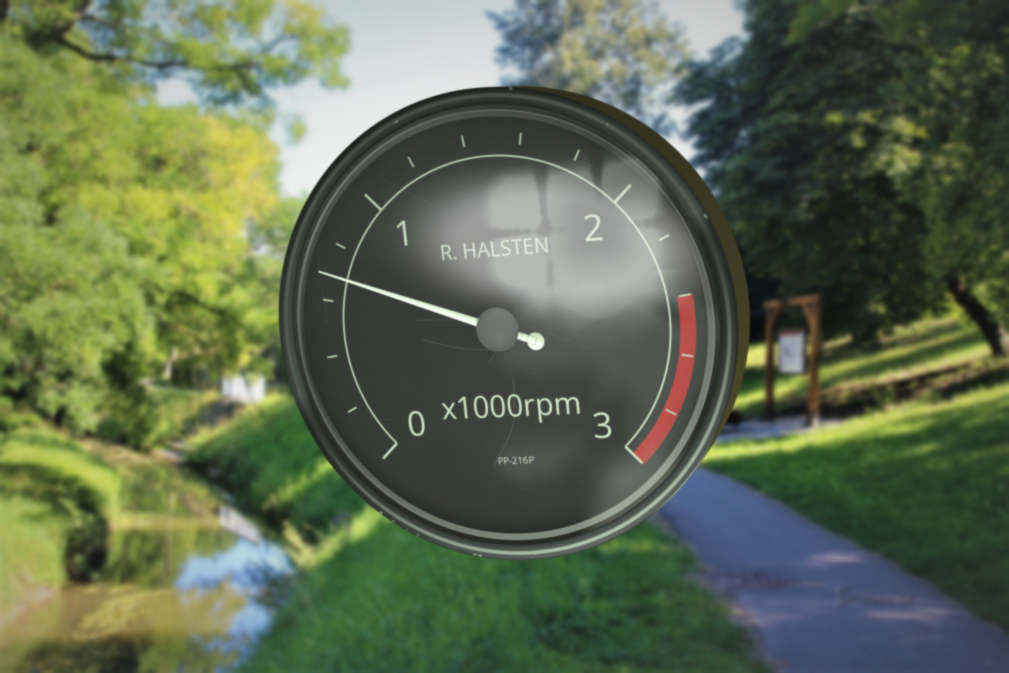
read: **700** rpm
